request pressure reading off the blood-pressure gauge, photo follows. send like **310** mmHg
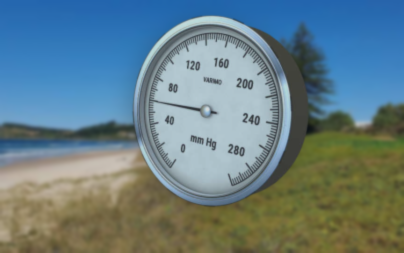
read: **60** mmHg
